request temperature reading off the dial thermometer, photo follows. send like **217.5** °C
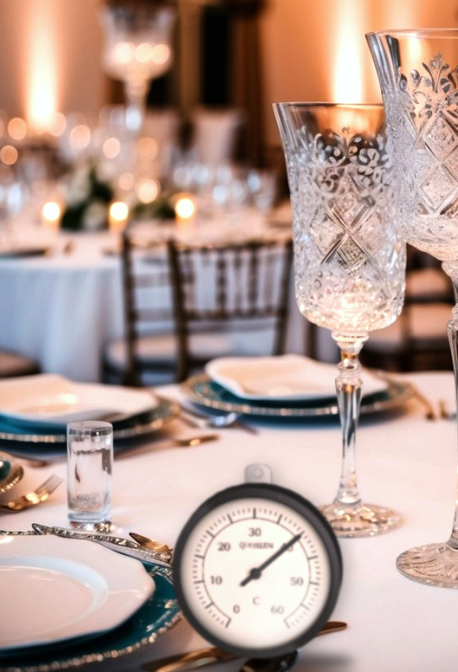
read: **40** °C
